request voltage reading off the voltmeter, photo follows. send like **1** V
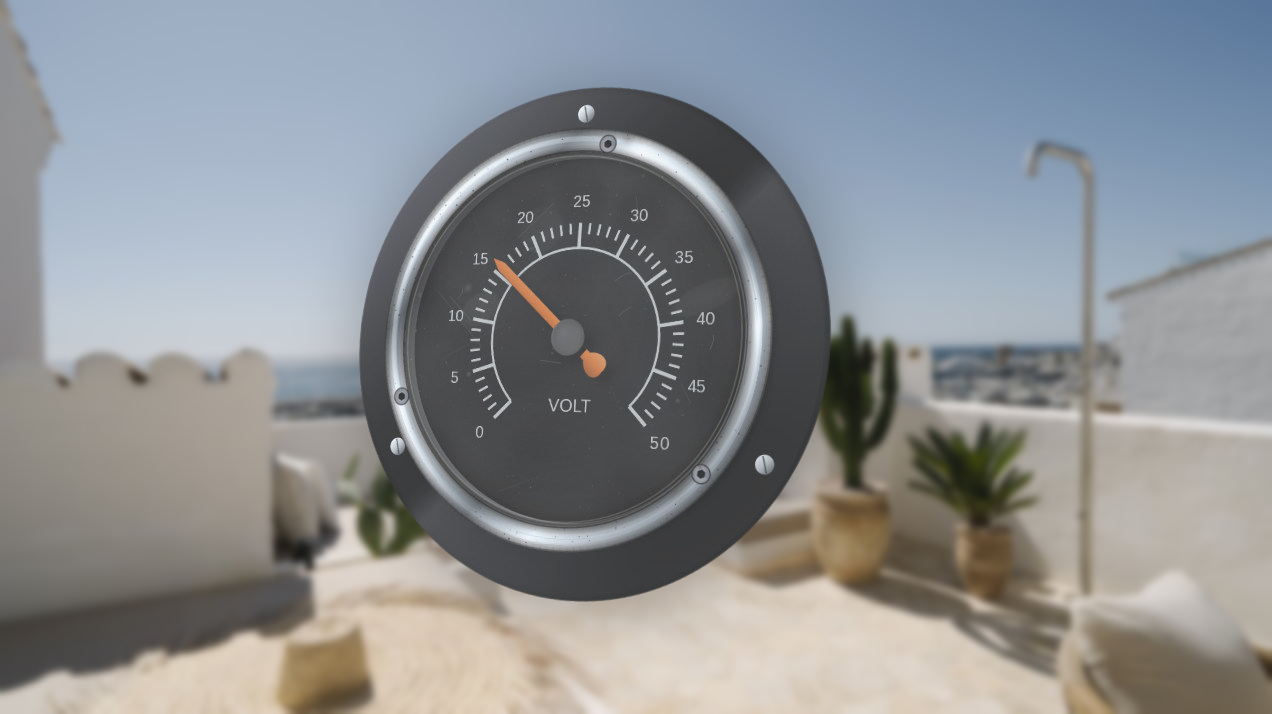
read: **16** V
